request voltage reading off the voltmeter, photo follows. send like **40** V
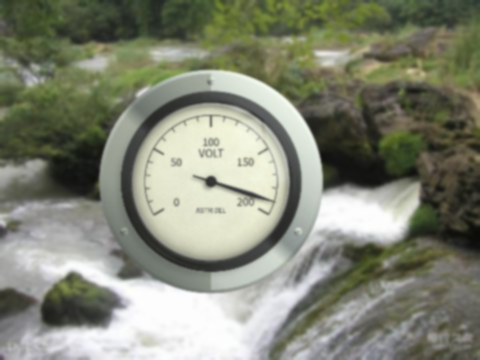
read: **190** V
